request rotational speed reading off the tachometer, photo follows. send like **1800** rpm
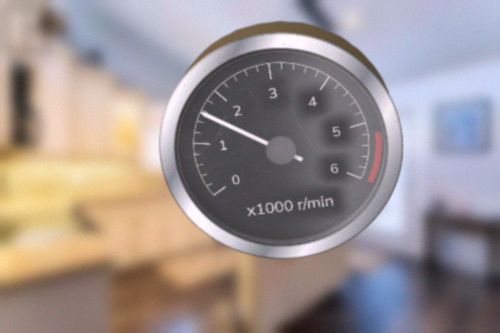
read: **1600** rpm
